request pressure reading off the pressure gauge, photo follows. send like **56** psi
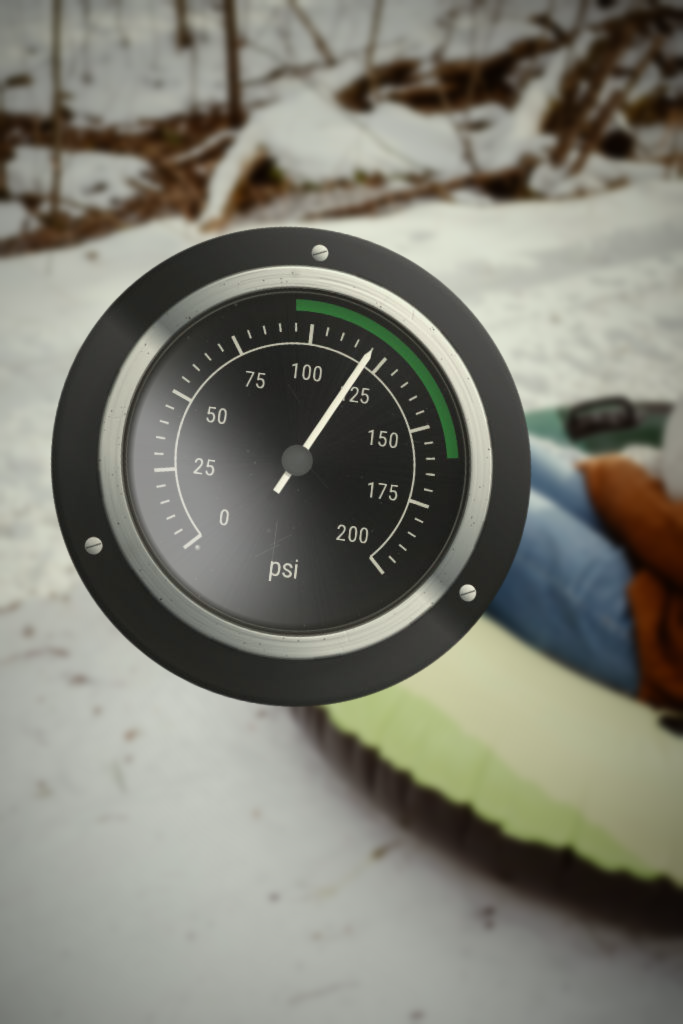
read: **120** psi
